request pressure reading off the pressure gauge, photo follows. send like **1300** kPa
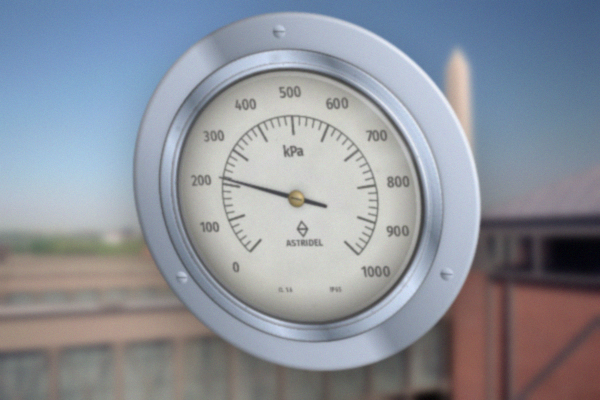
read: **220** kPa
